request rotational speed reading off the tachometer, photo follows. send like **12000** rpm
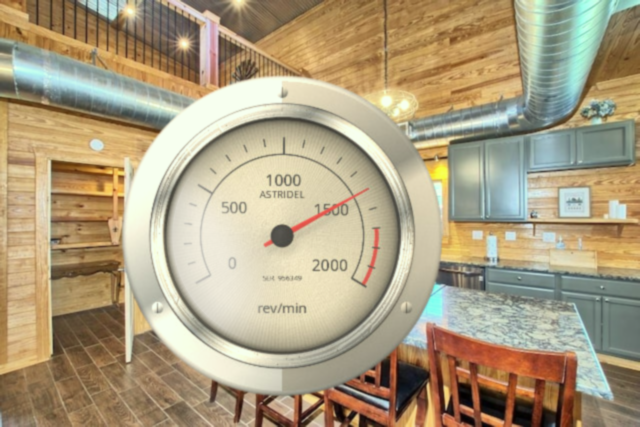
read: **1500** rpm
